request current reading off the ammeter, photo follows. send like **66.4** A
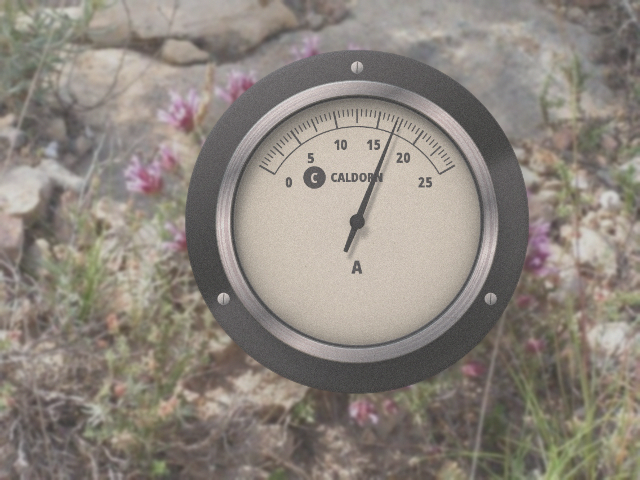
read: **17** A
